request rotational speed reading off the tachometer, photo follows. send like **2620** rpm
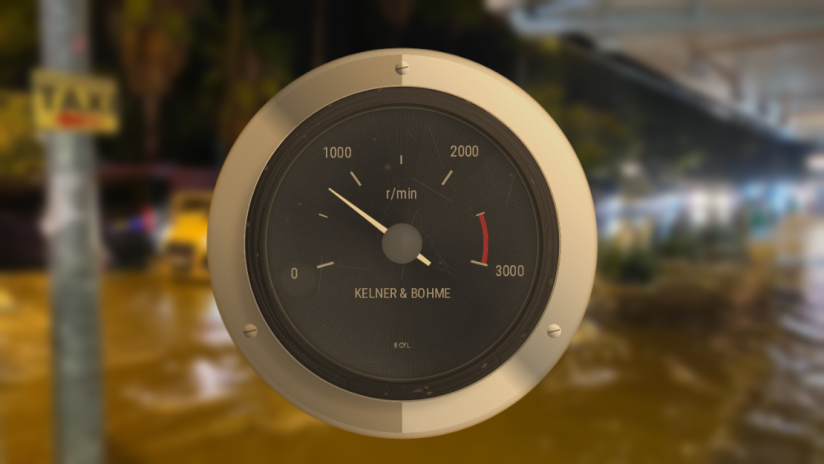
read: **750** rpm
